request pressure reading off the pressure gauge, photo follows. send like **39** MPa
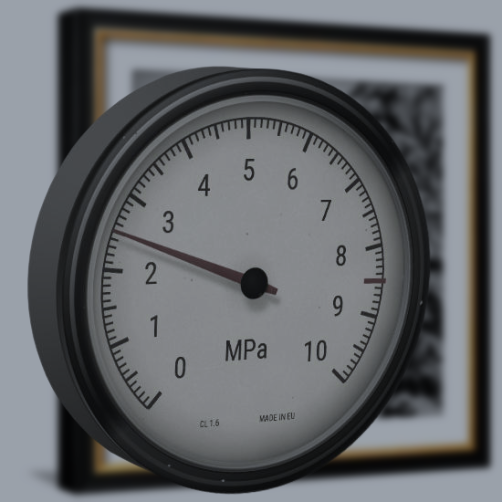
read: **2.5** MPa
